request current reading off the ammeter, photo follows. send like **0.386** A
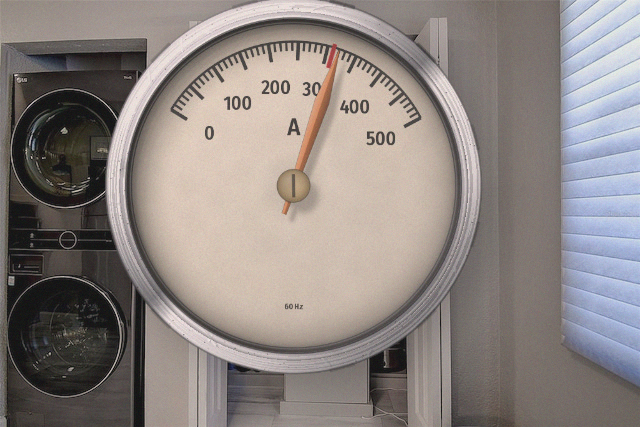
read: **320** A
